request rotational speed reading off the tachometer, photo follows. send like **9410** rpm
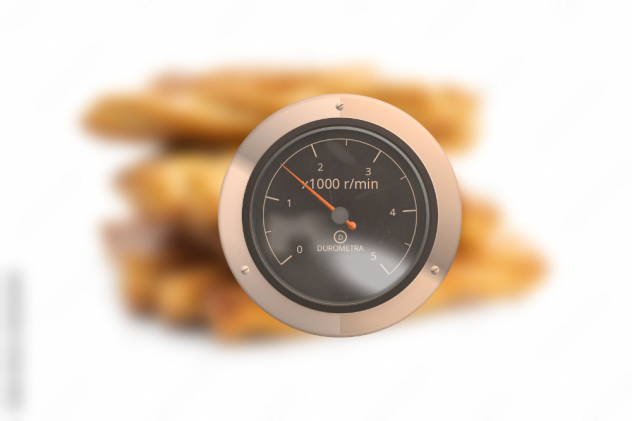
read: **1500** rpm
